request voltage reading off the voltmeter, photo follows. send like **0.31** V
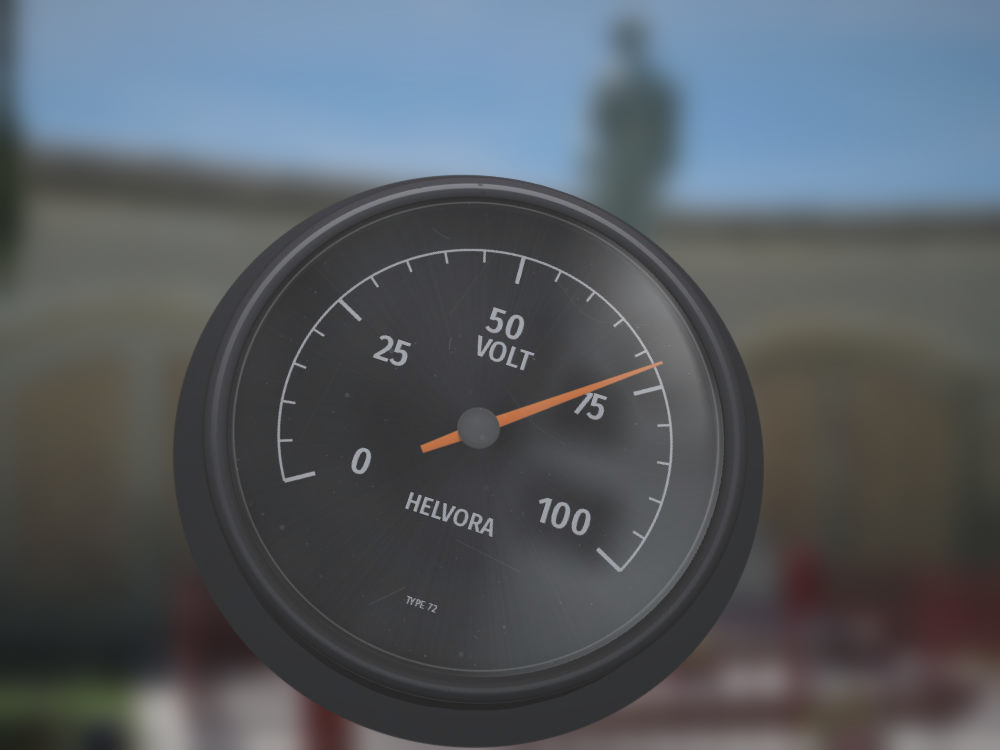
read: **72.5** V
